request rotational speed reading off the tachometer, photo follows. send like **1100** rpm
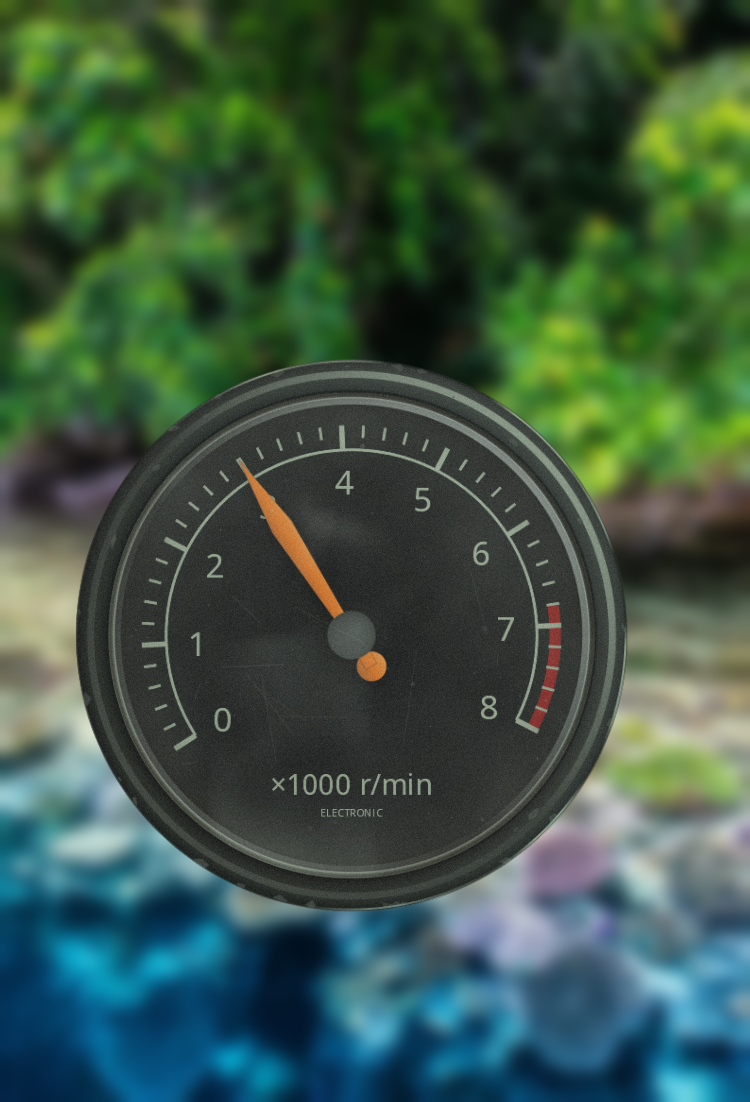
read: **3000** rpm
